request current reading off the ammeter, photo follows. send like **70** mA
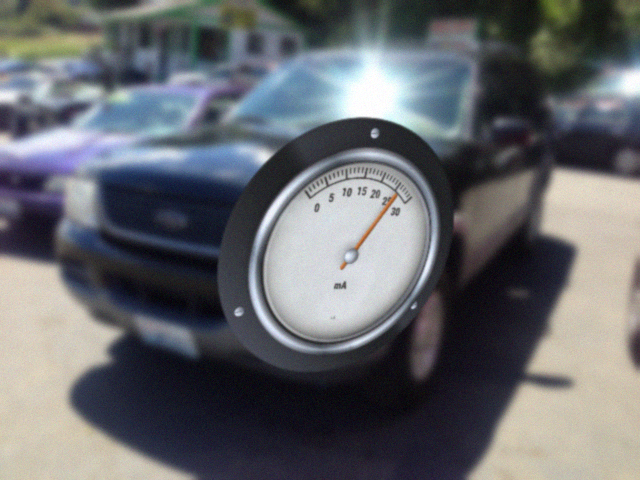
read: **25** mA
